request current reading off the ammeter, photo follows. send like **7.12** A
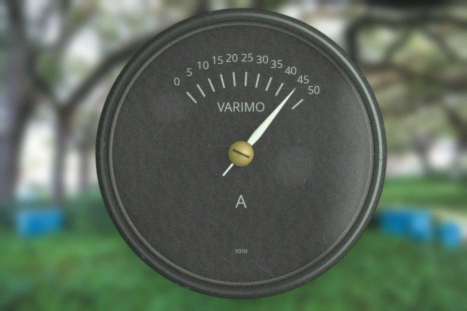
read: **45** A
